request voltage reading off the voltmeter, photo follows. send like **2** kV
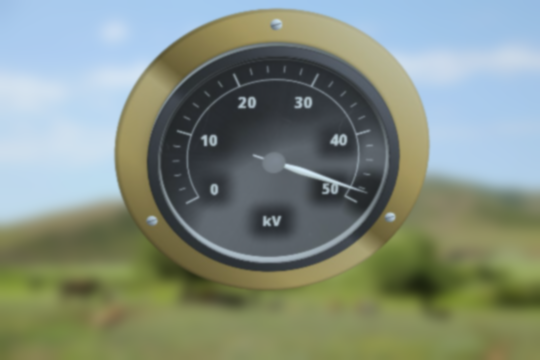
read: **48** kV
